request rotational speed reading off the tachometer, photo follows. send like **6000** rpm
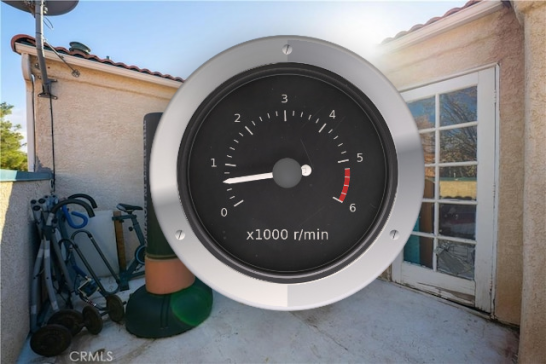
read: **600** rpm
